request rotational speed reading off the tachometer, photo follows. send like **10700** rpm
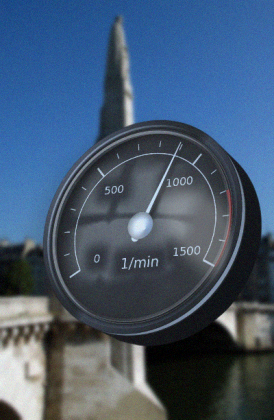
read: **900** rpm
